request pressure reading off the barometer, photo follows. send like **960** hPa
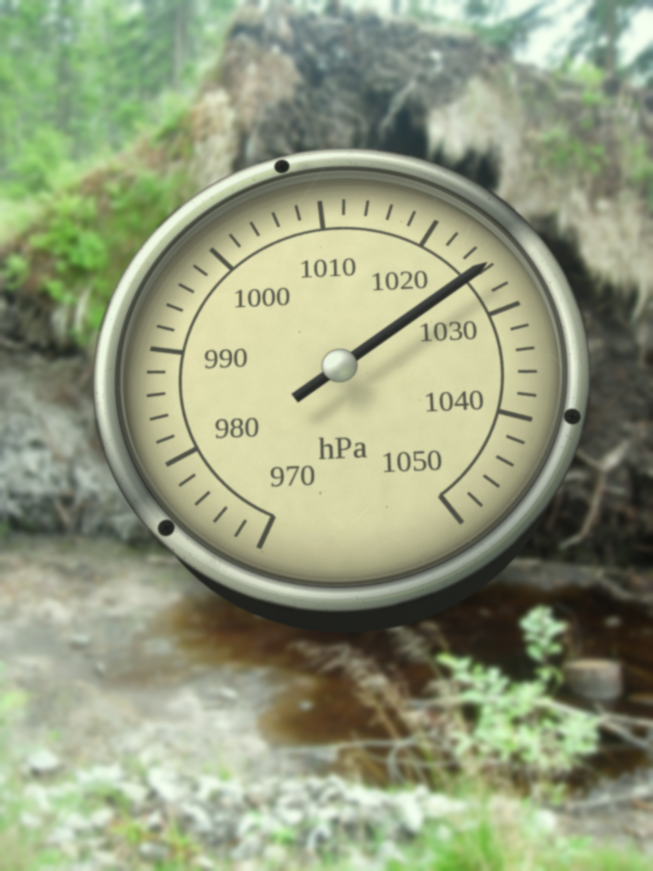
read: **1026** hPa
